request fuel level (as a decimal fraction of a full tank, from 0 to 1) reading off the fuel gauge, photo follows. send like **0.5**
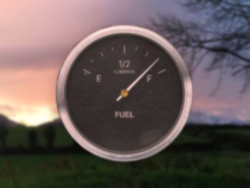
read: **0.875**
